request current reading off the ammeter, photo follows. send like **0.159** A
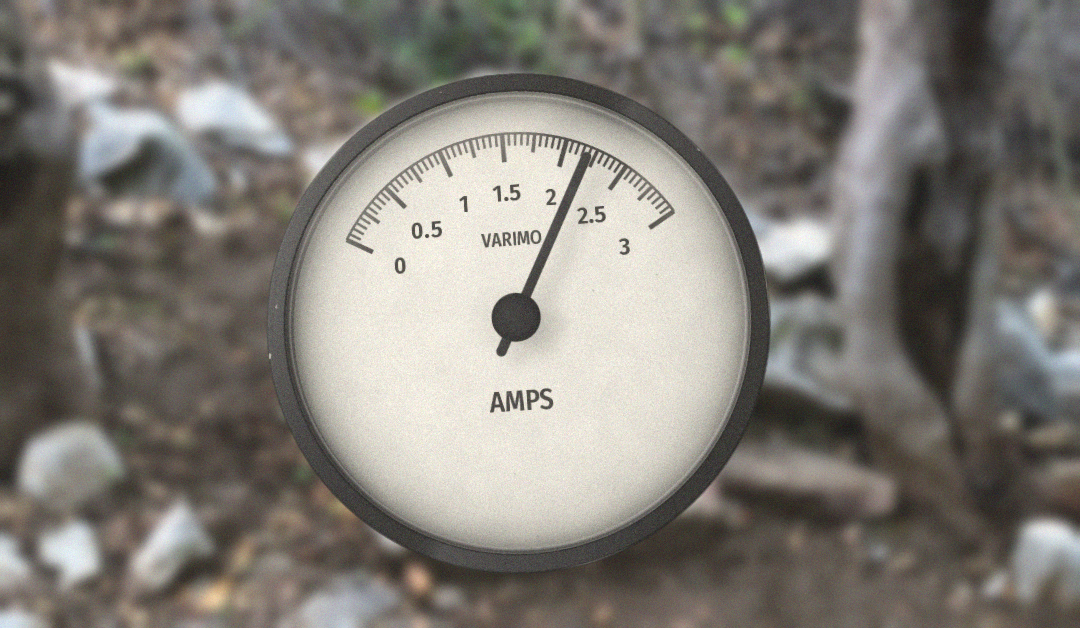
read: **2.2** A
